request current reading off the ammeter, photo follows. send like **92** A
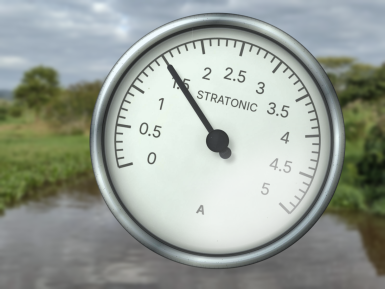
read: **1.5** A
